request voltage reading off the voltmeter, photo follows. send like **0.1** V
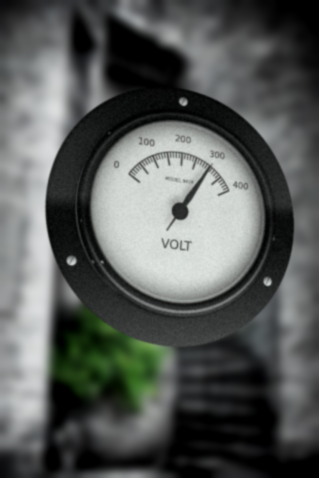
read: **300** V
